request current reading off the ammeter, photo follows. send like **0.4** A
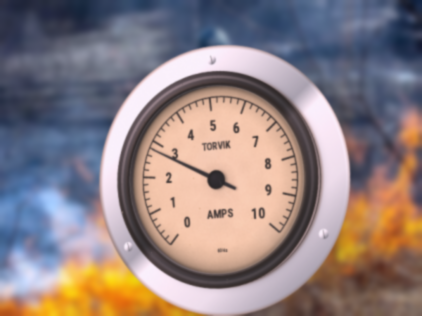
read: **2.8** A
